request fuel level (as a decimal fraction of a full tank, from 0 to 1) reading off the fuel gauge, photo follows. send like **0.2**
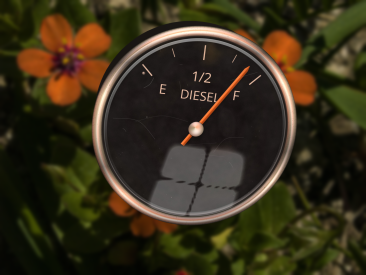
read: **0.875**
